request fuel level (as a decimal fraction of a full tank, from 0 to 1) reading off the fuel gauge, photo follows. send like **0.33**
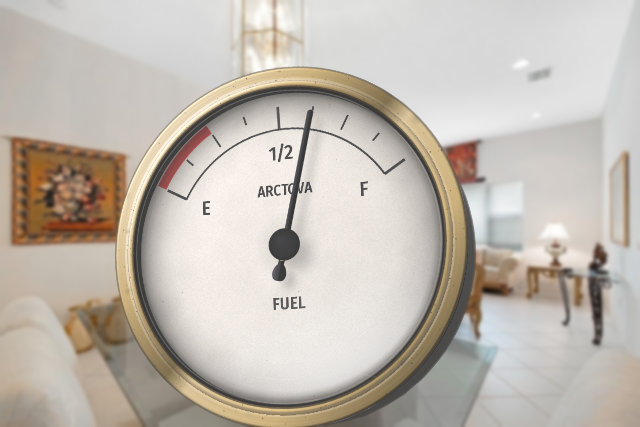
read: **0.625**
